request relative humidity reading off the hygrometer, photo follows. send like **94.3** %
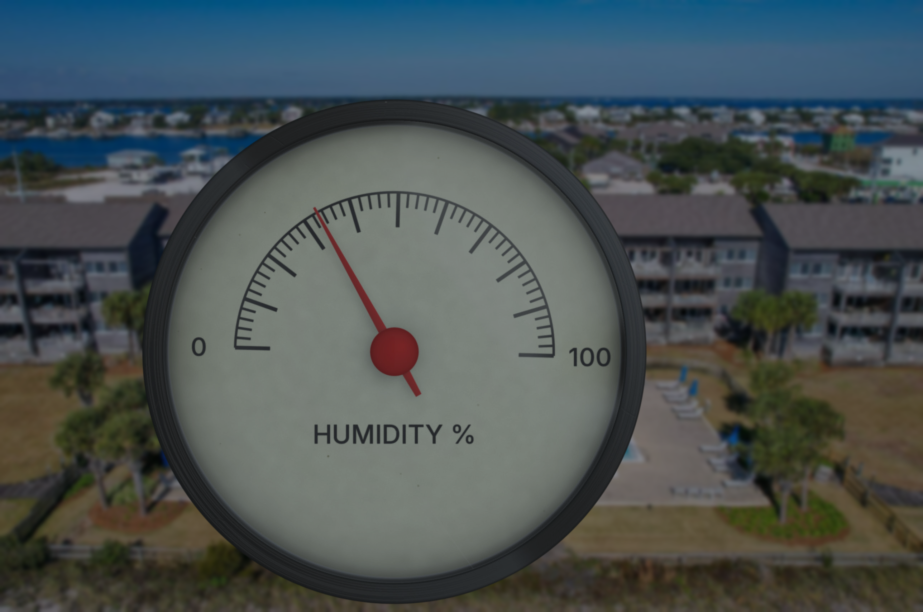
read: **33** %
